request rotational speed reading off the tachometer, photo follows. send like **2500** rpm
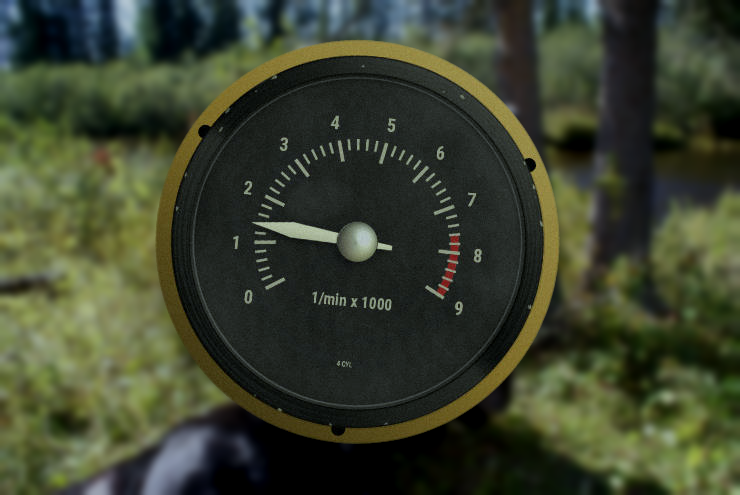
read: **1400** rpm
